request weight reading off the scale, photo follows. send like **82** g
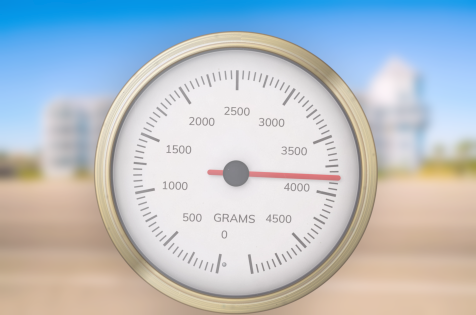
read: **3850** g
